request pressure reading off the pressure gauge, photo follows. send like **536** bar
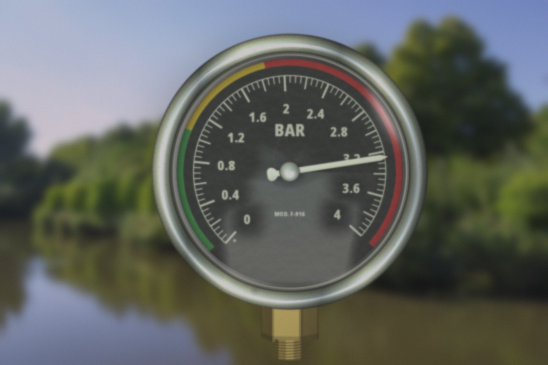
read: **3.25** bar
